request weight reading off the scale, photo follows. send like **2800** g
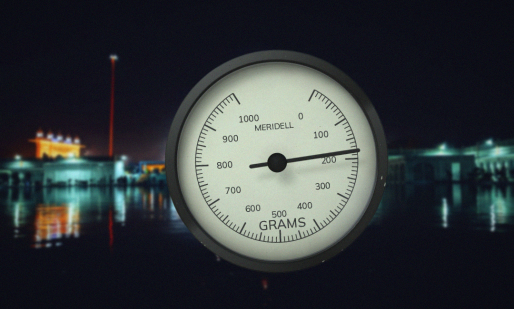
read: **180** g
